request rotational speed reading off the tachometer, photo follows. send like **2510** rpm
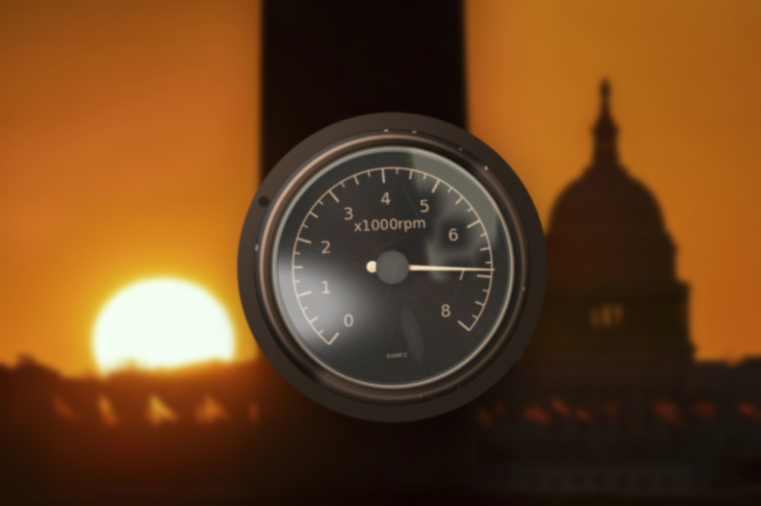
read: **6875** rpm
